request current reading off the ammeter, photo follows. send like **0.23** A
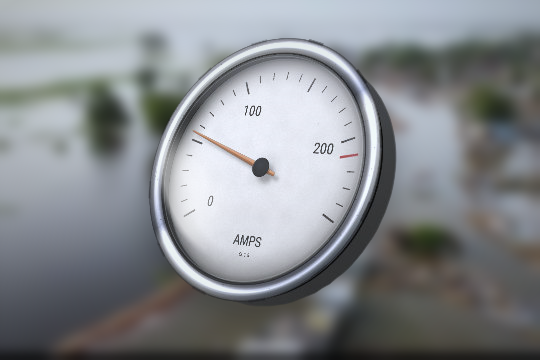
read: **55** A
